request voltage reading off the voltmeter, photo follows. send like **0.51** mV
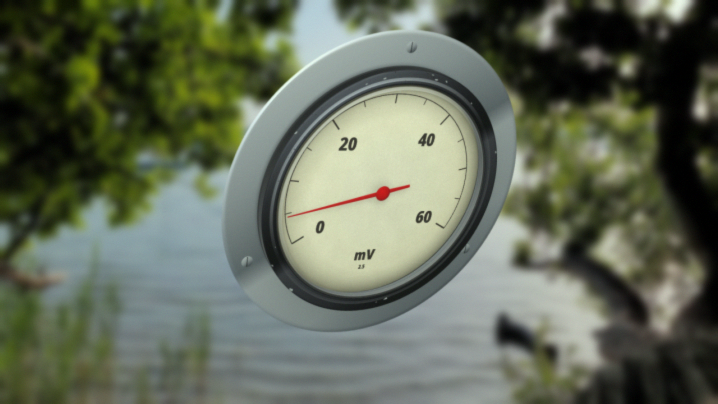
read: **5** mV
